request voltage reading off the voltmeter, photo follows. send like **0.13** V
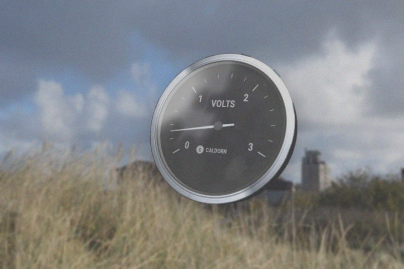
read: **0.3** V
